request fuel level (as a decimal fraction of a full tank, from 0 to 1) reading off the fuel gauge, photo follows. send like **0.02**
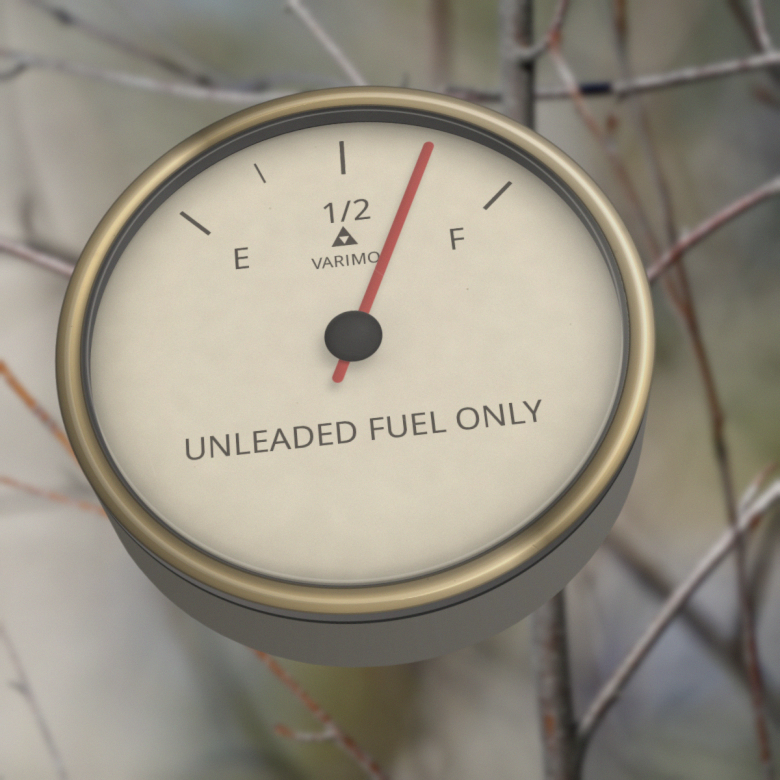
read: **0.75**
